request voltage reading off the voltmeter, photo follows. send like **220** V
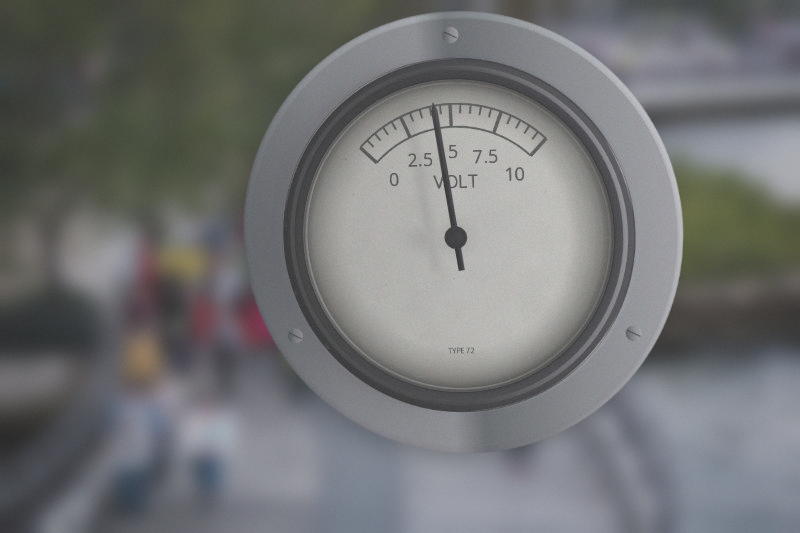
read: **4.25** V
